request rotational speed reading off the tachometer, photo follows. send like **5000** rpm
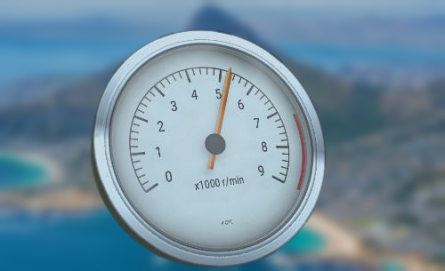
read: **5200** rpm
